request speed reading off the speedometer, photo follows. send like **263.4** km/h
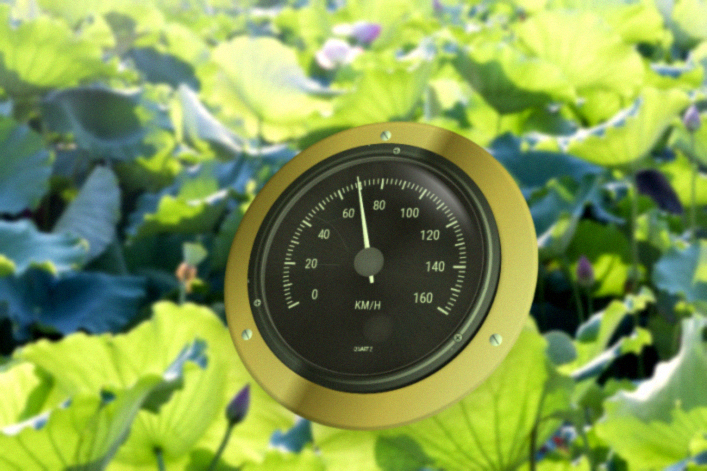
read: **70** km/h
